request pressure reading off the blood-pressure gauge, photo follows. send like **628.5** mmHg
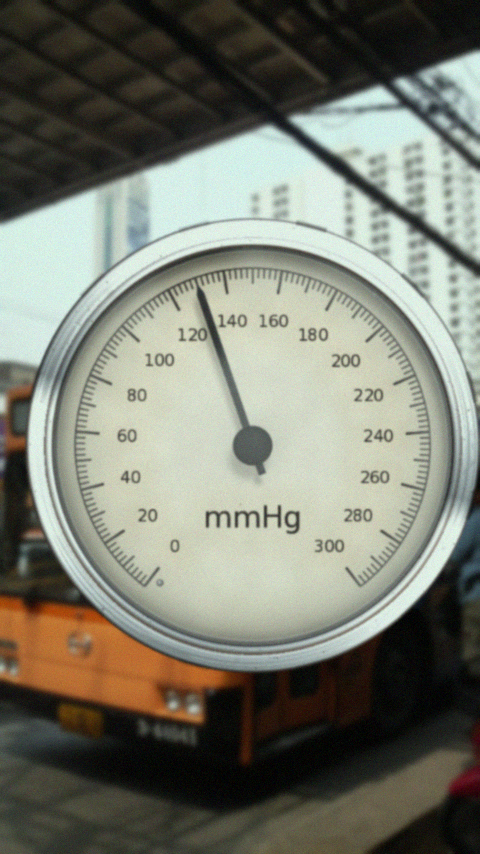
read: **130** mmHg
